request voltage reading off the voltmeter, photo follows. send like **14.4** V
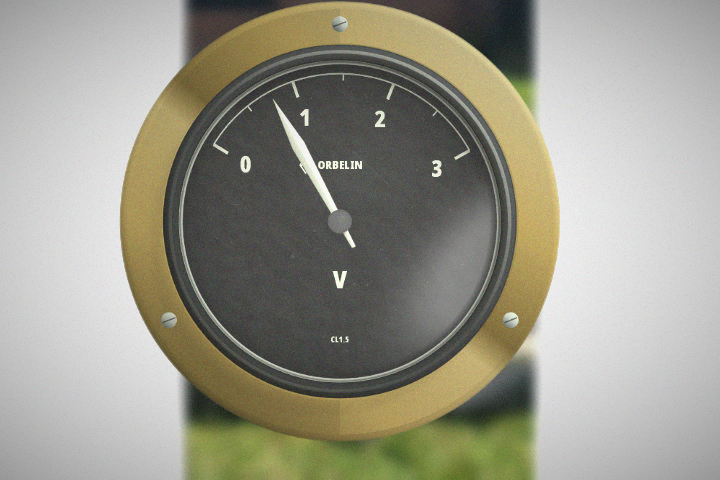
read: **0.75** V
